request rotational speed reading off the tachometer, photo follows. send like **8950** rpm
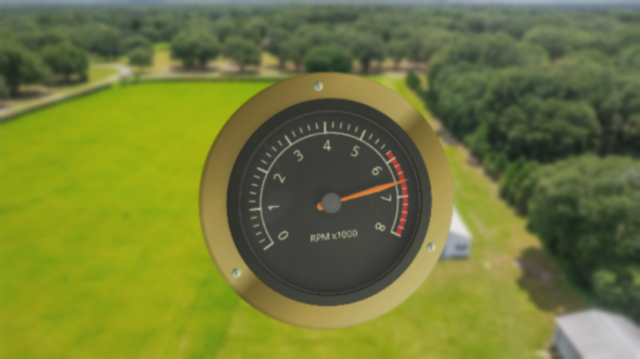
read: **6600** rpm
